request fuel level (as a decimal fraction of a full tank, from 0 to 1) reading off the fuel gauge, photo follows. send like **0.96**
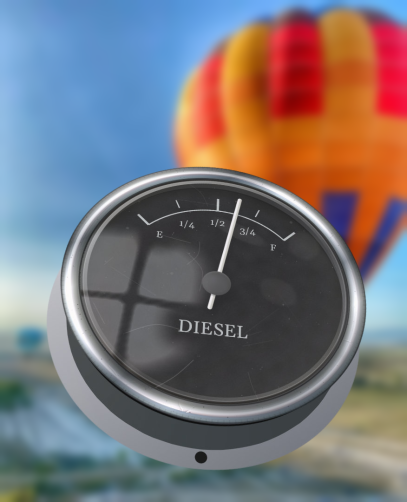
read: **0.625**
